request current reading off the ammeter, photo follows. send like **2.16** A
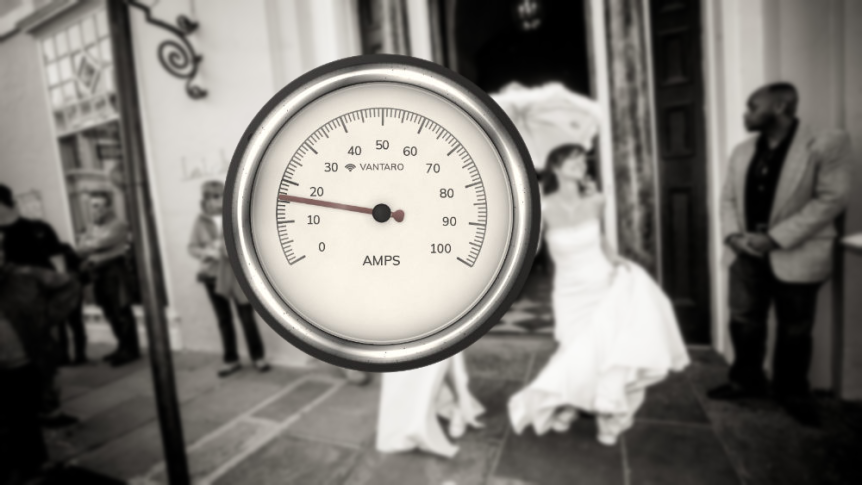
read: **16** A
